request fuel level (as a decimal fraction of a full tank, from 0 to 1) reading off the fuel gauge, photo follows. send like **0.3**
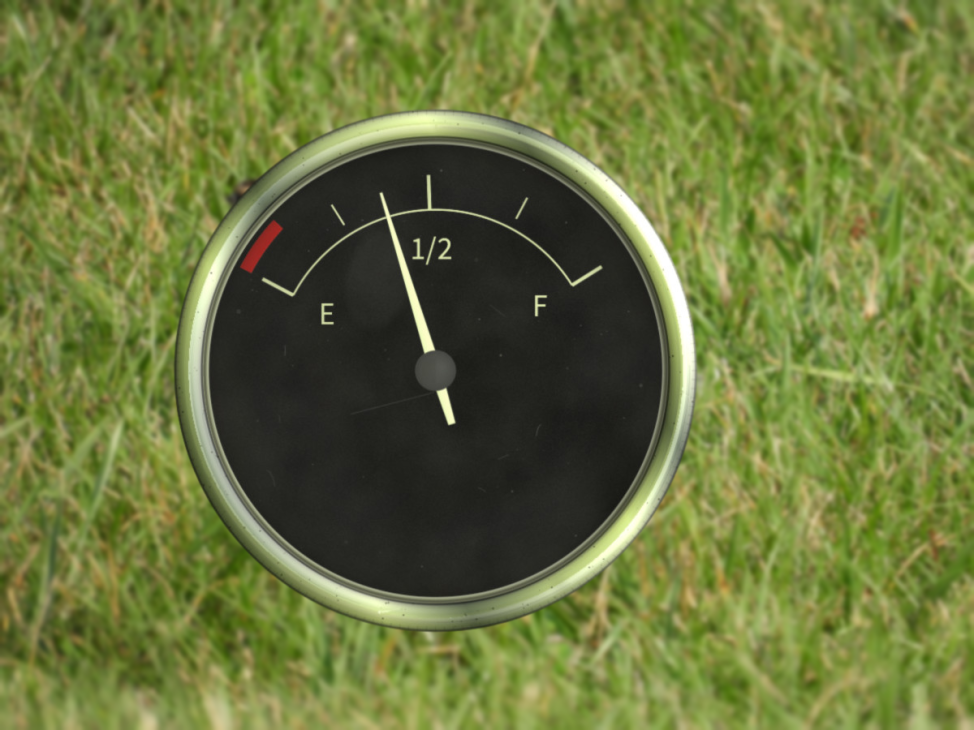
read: **0.375**
